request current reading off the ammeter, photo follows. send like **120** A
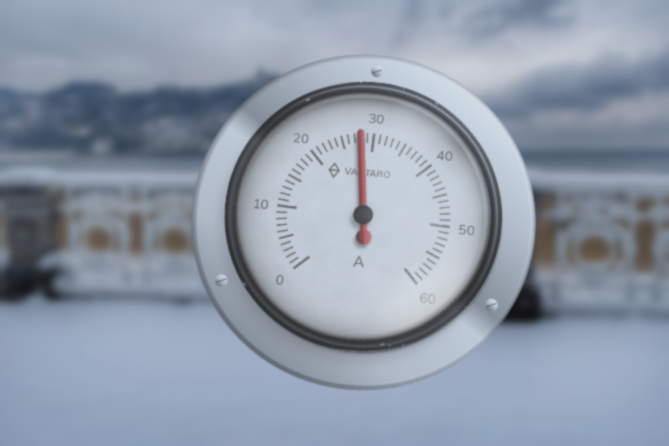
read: **28** A
